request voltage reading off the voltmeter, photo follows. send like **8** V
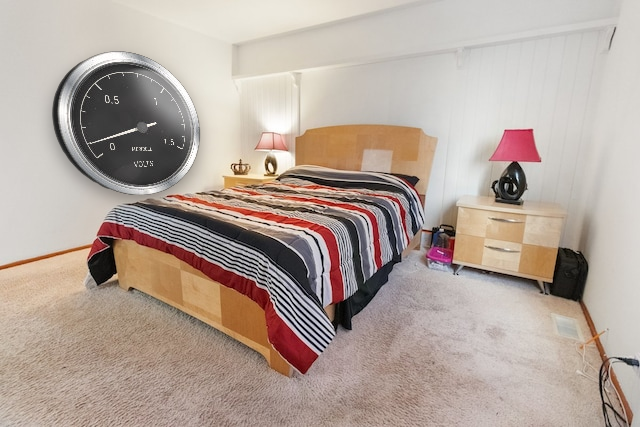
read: **0.1** V
